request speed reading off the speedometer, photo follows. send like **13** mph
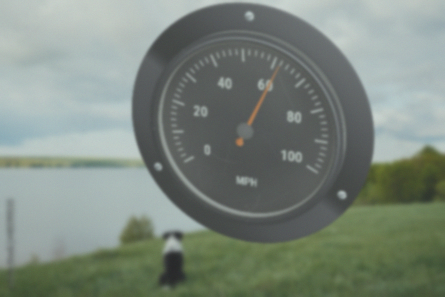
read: **62** mph
